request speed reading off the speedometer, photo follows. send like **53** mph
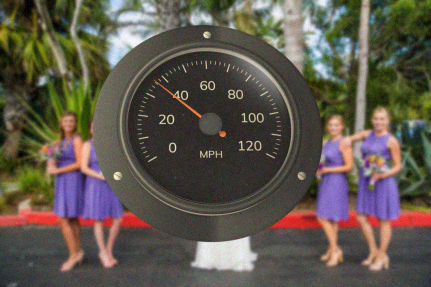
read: **36** mph
